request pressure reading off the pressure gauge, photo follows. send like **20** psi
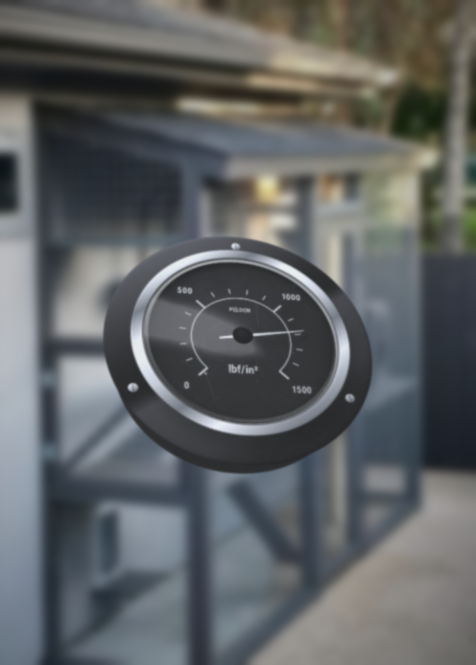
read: **1200** psi
